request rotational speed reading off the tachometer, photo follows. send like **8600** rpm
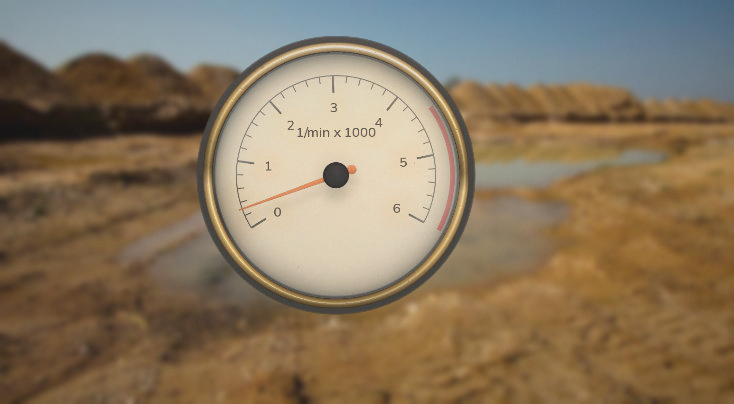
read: **300** rpm
